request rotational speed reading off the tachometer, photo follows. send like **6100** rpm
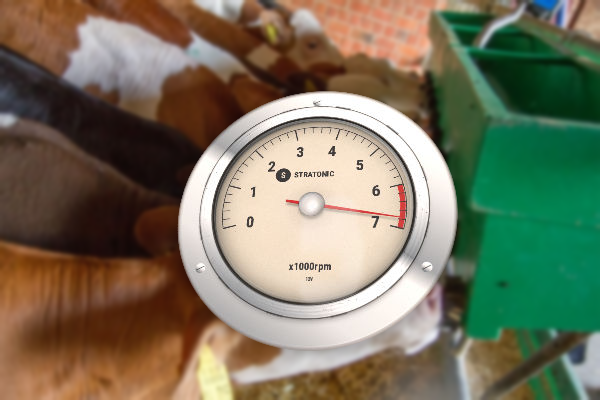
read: **6800** rpm
